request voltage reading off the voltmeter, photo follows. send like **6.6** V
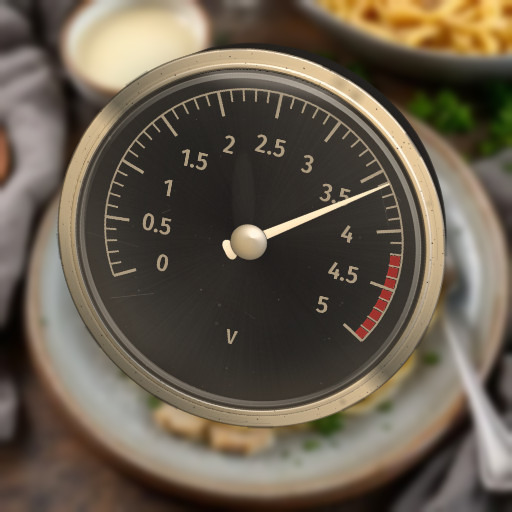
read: **3.6** V
